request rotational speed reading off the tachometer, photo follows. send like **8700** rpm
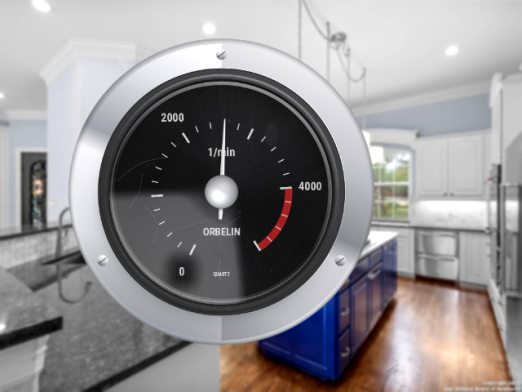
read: **2600** rpm
